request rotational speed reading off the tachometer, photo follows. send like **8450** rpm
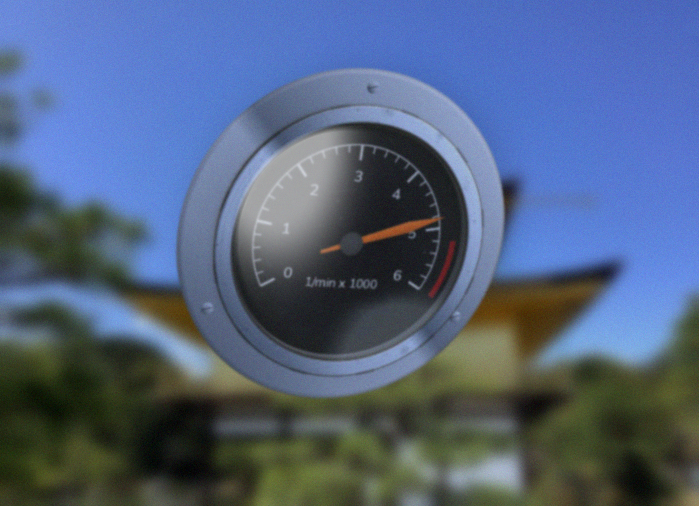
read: **4800** rpm
